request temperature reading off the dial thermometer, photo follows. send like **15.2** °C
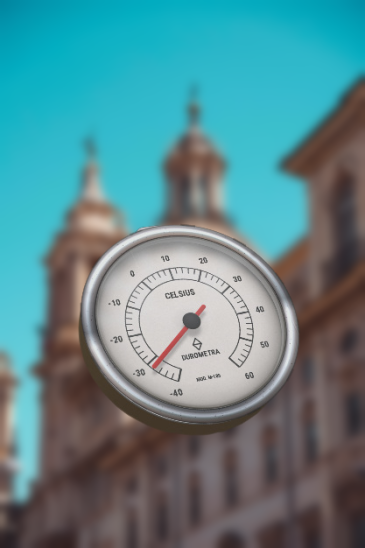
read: **-32** °C
